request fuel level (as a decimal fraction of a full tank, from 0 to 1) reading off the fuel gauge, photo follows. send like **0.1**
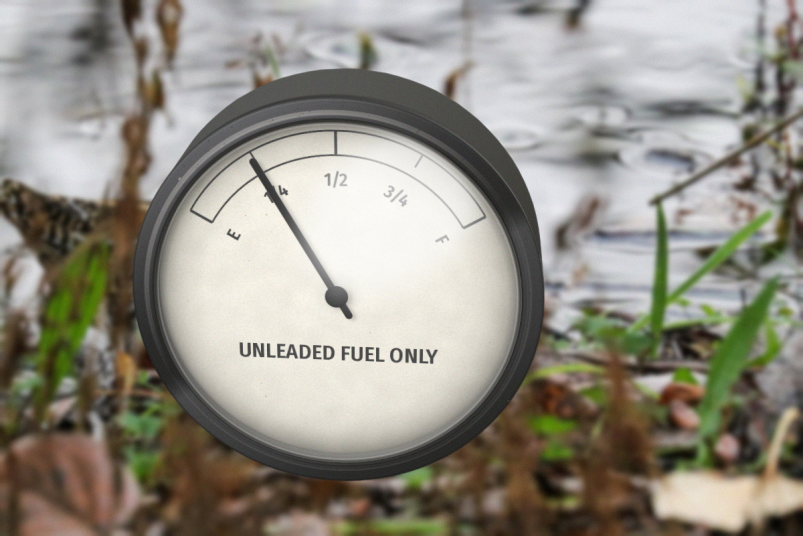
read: **0.25**
